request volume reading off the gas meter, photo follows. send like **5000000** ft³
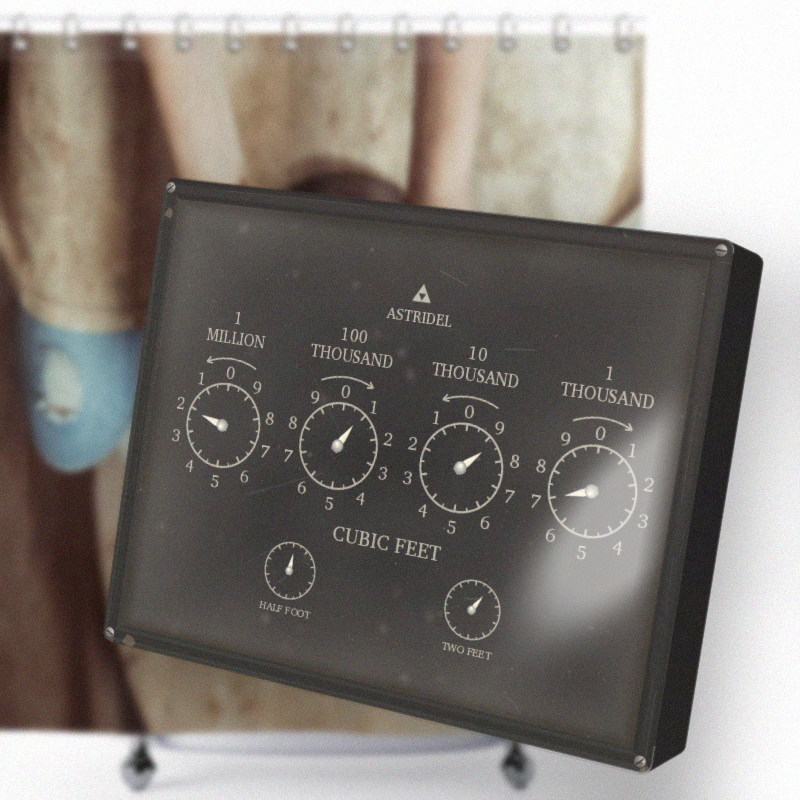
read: **208700** ft³
